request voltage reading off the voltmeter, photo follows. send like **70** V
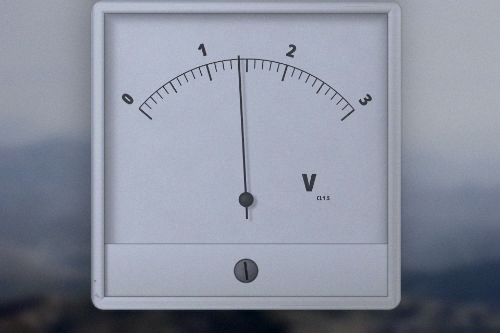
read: **1.4** V
